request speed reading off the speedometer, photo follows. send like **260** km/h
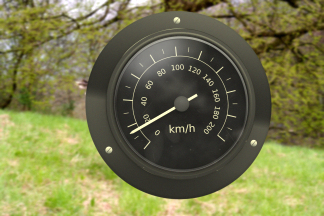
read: **15** km/h
